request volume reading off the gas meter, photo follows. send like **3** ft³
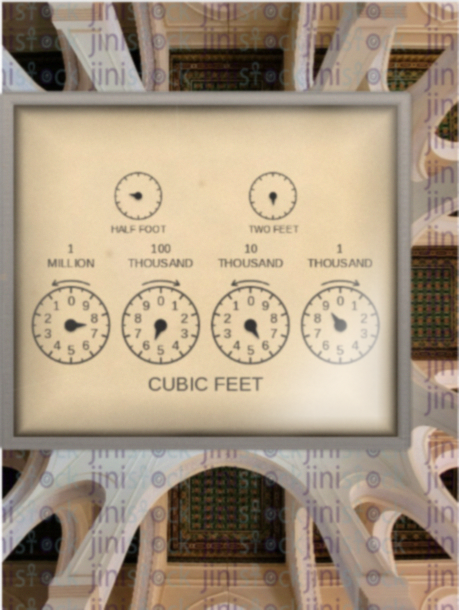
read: **755900** ft³
